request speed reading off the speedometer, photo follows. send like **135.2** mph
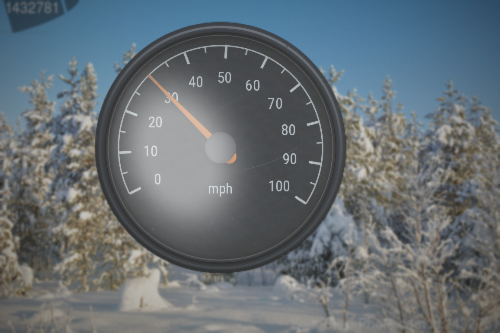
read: **30** mph
